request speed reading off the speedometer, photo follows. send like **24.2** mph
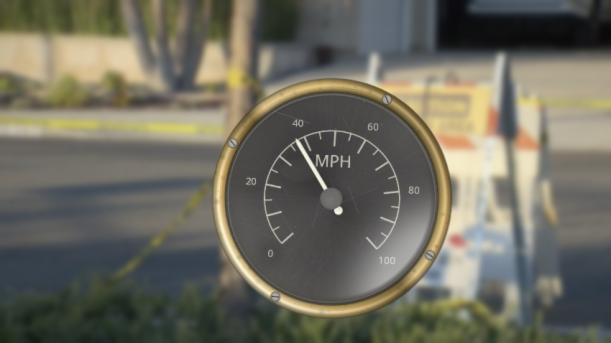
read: **37.5** mph
